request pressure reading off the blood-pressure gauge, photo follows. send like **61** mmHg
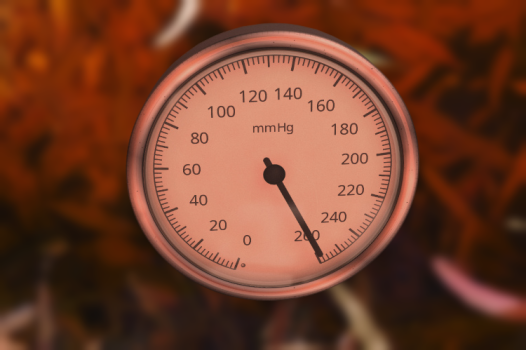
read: **258** mmHg
